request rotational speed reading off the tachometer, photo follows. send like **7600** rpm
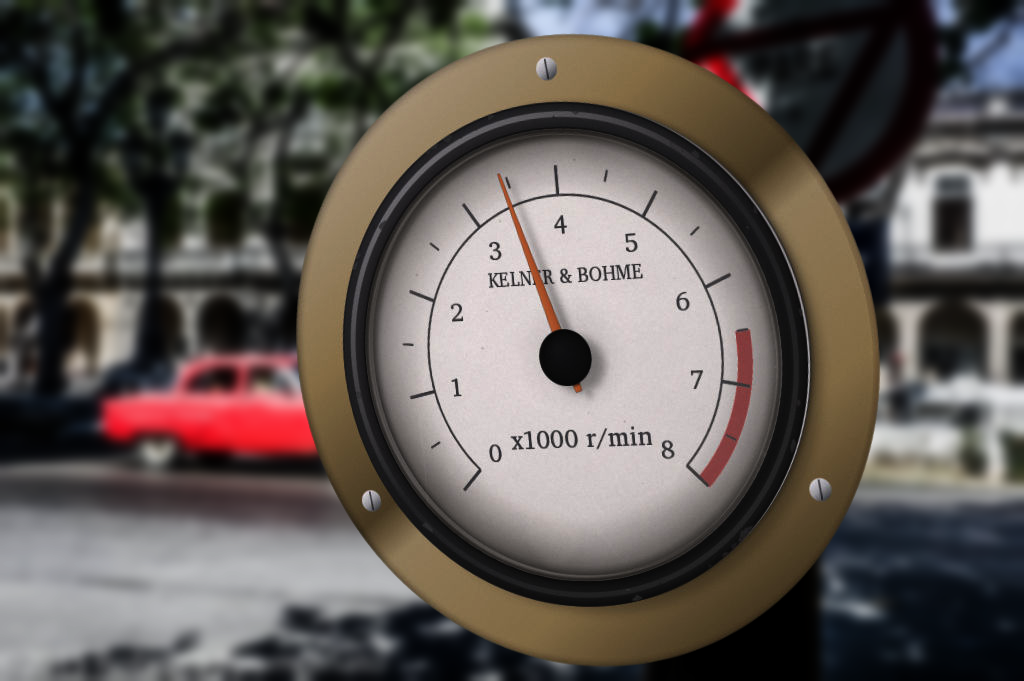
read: **3500** rpm
